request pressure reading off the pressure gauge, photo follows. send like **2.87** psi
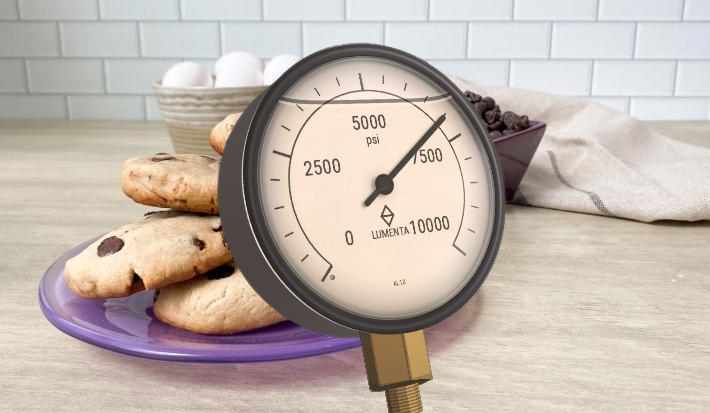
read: **7000** psi
